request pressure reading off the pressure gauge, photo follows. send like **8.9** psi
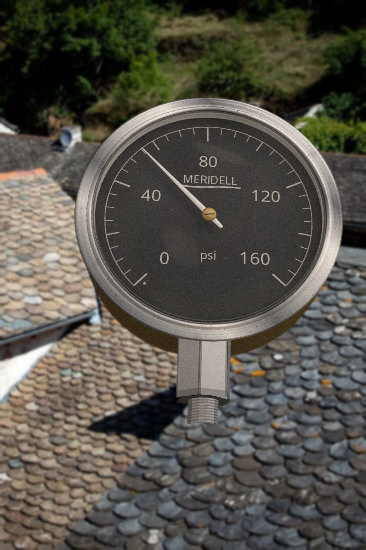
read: **55** psi
